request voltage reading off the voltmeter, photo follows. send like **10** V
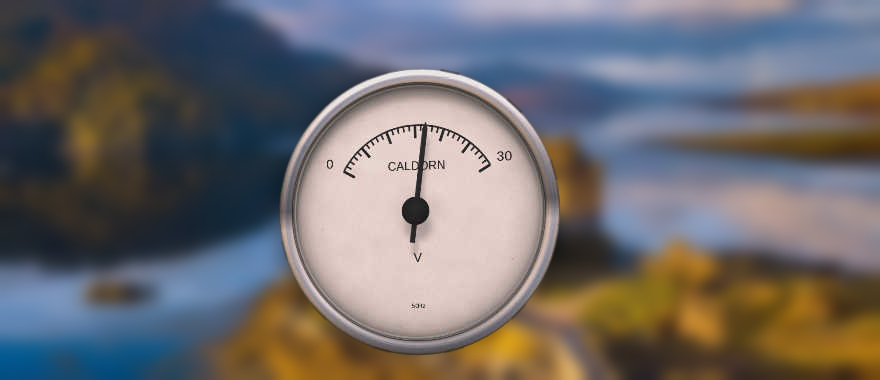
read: **17** V
